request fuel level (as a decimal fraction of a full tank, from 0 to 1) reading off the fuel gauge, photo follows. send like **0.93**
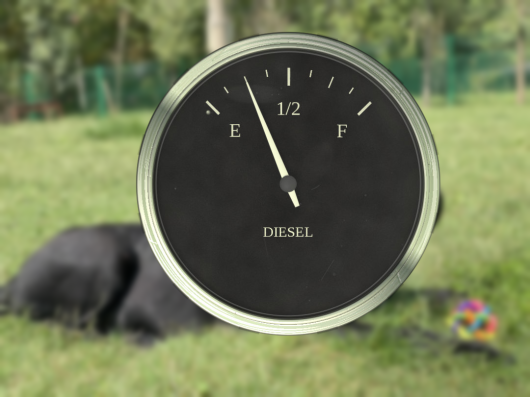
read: **0.25**
